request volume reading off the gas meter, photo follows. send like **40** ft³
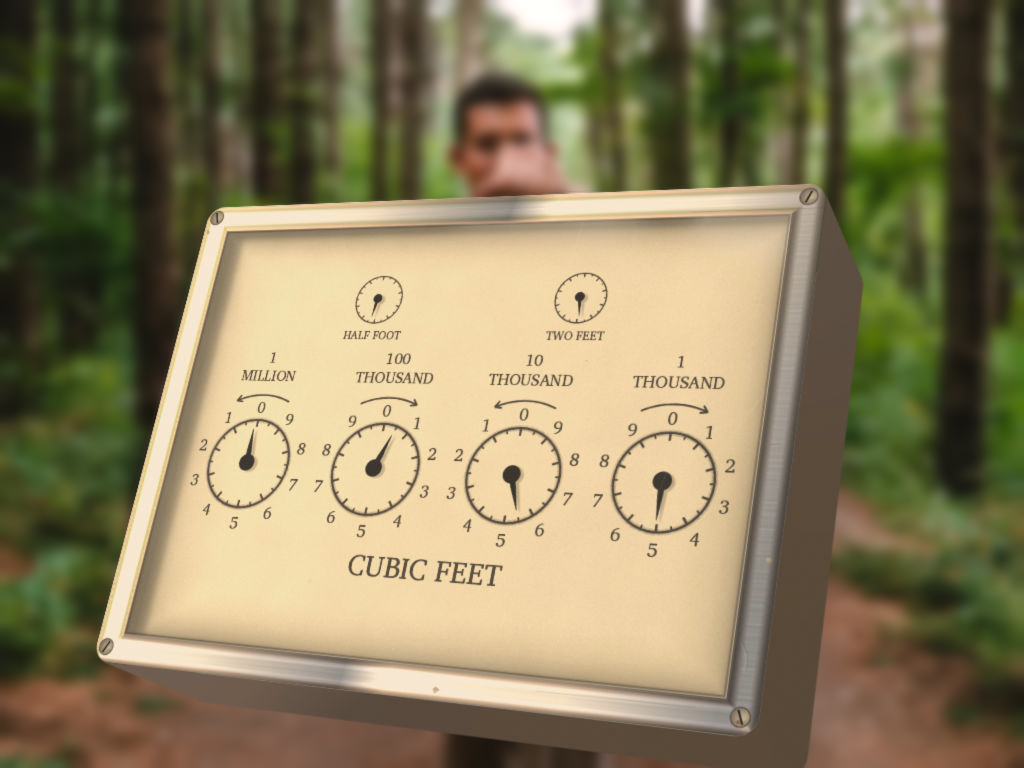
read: **5500** ft³
